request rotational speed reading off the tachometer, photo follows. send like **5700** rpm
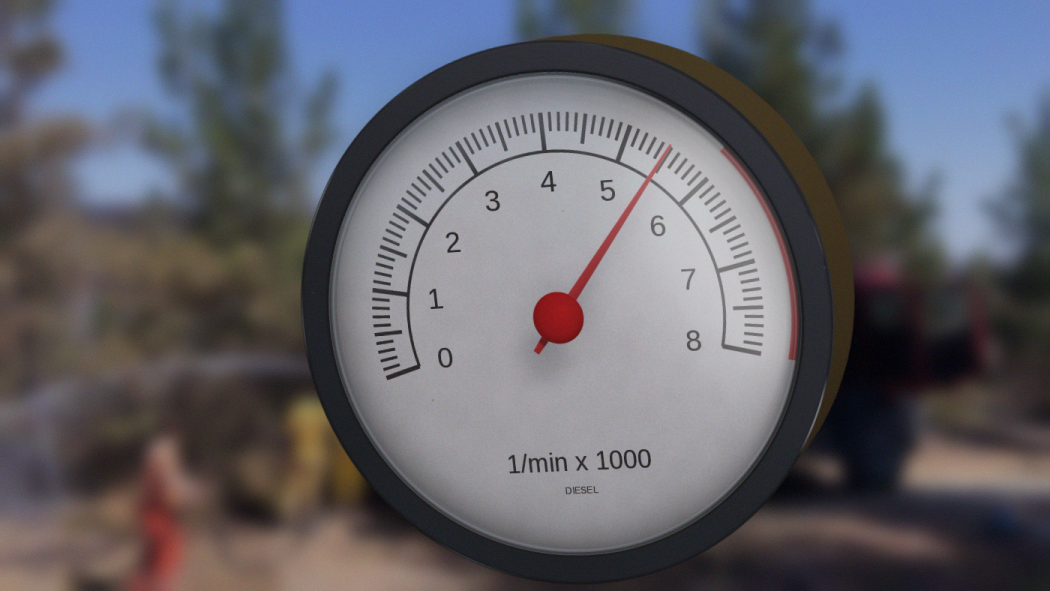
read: **5500** rpm
